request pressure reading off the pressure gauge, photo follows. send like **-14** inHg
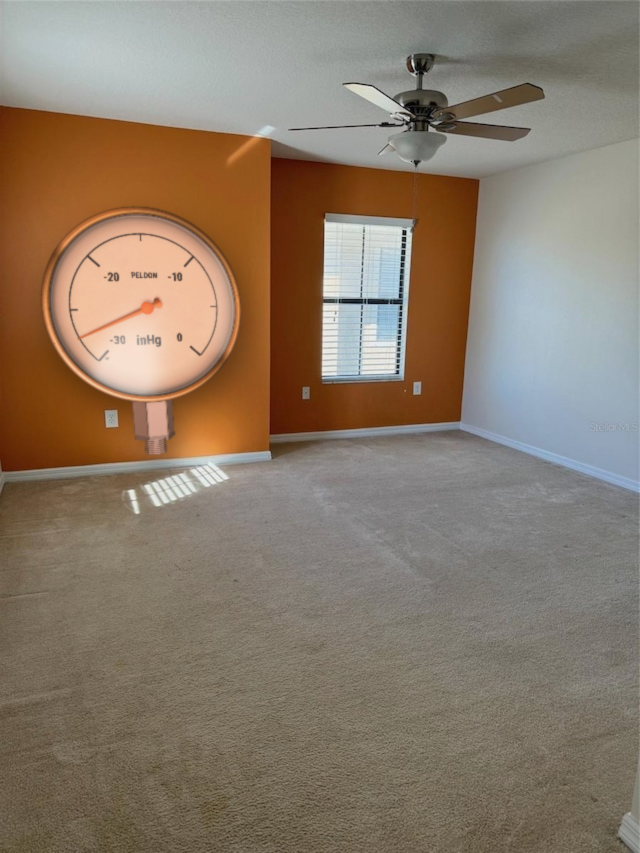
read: **-27.5** inHg
